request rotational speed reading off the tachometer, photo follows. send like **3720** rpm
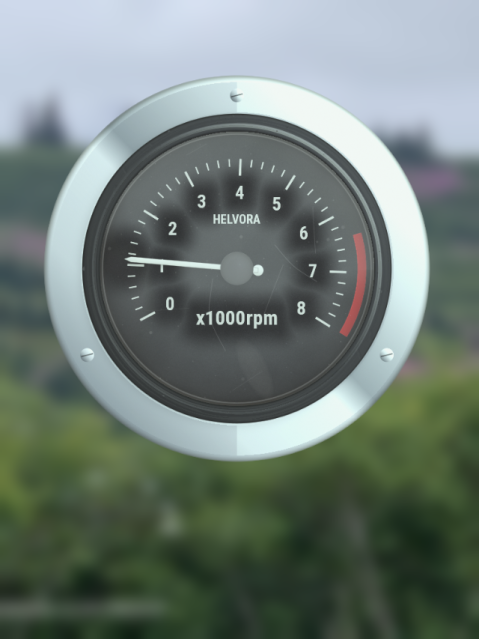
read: **1100** rpm
